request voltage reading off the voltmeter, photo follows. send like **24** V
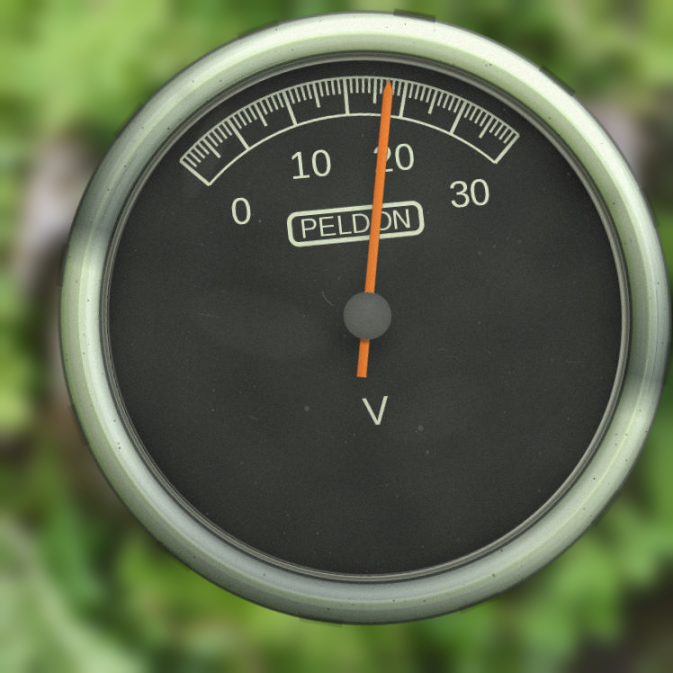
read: **18.5** V
